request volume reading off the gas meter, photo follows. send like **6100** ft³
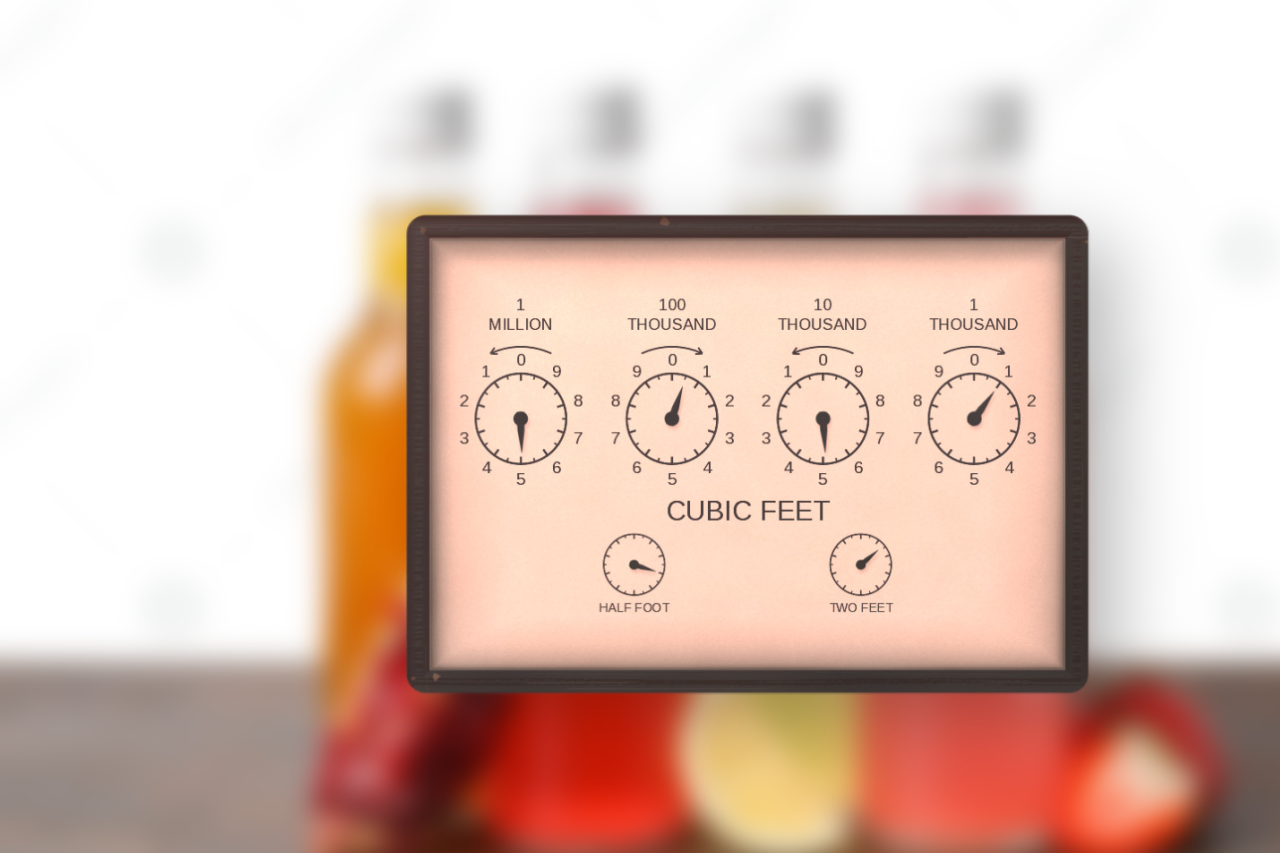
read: **505100** ft³
